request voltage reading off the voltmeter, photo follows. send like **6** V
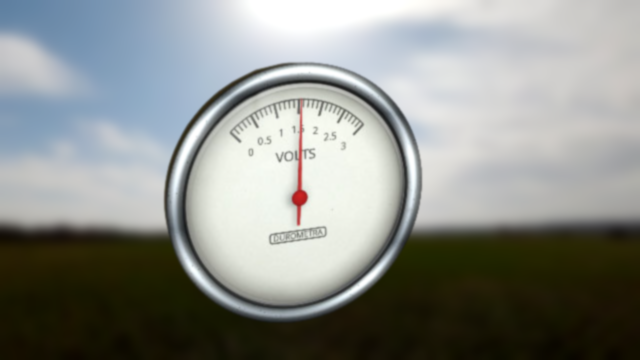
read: **1.5** V
